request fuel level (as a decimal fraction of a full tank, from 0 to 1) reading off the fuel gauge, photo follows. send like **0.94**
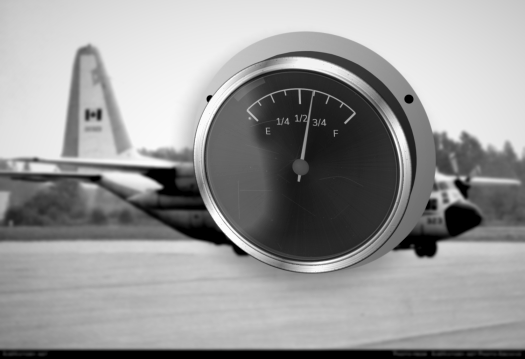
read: **0.625**
